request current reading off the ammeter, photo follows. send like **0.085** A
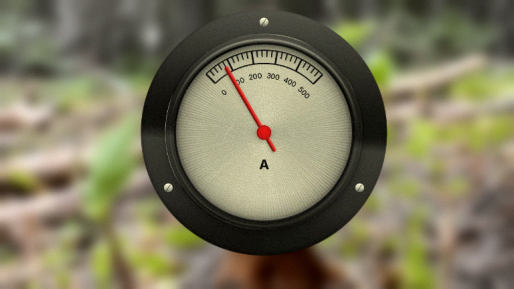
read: **80** A
